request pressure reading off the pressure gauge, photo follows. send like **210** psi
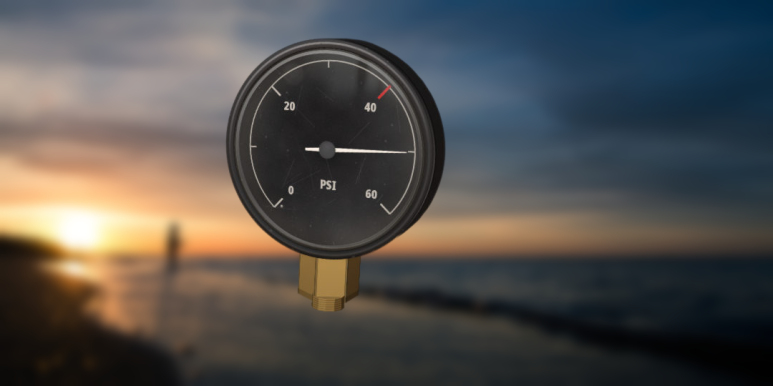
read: **50** psi
